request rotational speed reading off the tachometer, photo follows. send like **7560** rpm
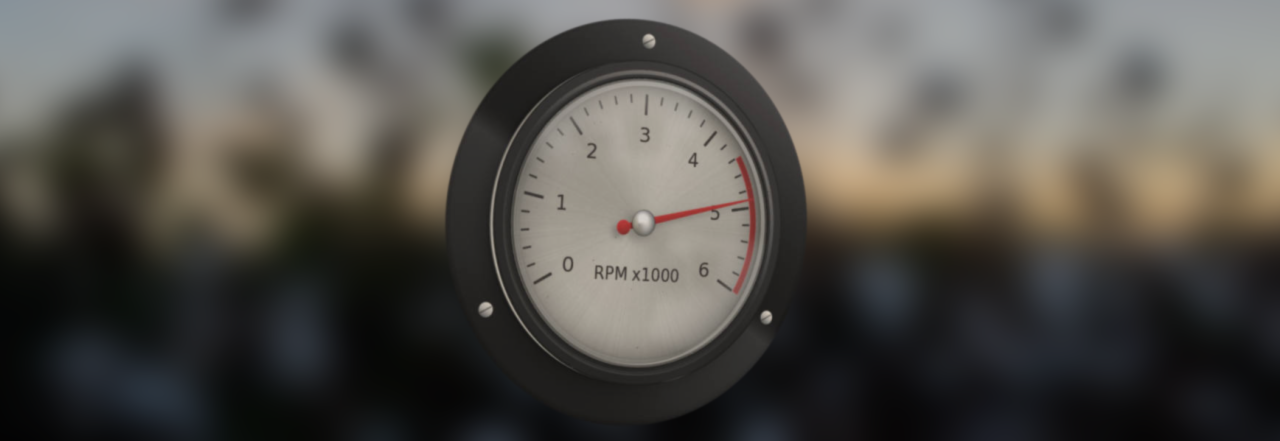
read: **4900** rpm
